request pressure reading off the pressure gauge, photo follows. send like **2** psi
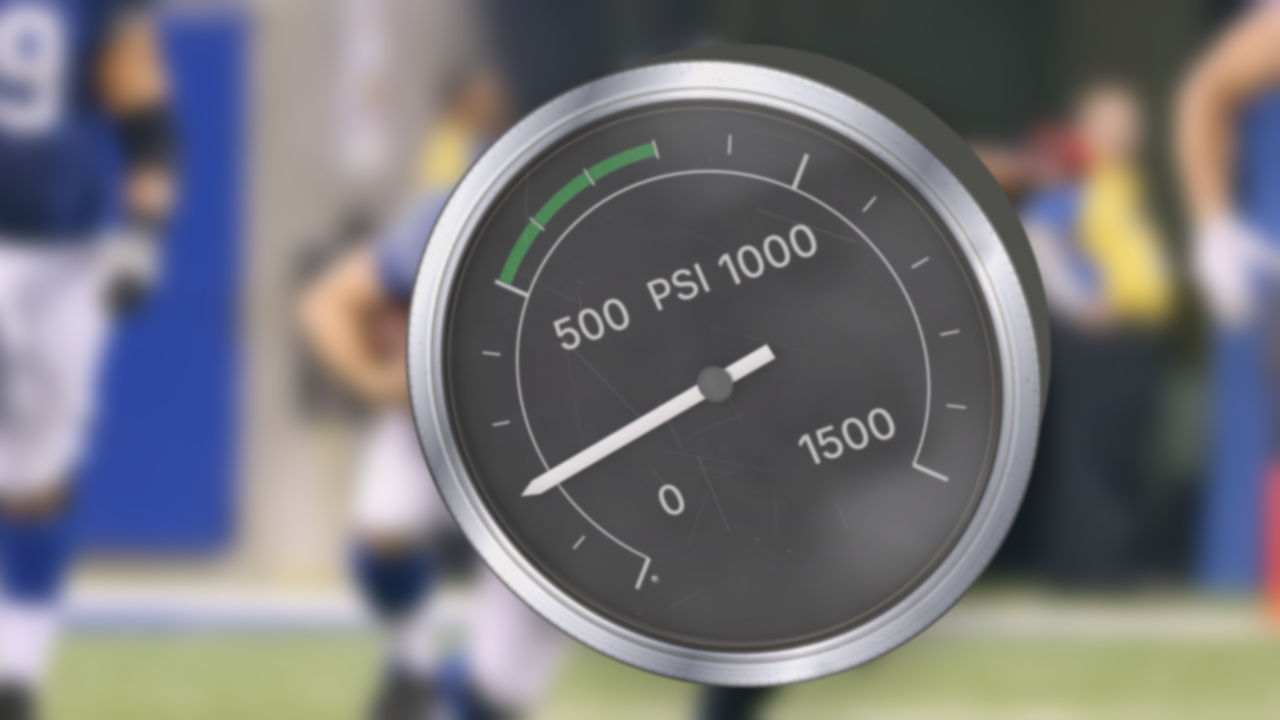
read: **200** psi
